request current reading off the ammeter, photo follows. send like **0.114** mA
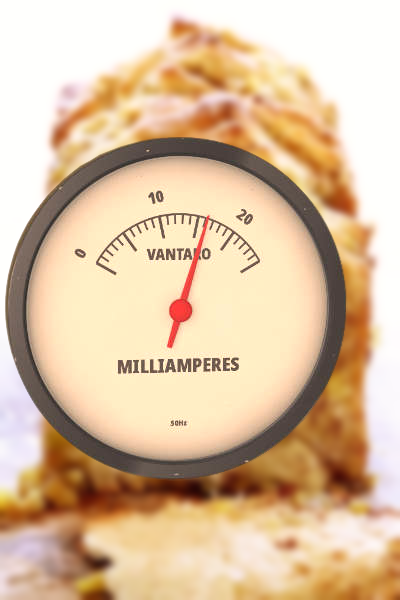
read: **16** mA
